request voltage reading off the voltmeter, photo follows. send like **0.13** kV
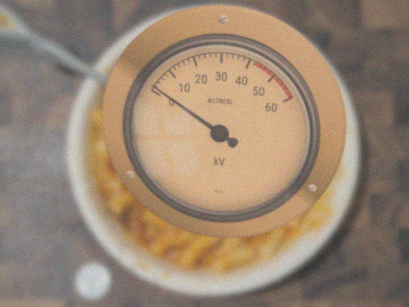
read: **2** kV
